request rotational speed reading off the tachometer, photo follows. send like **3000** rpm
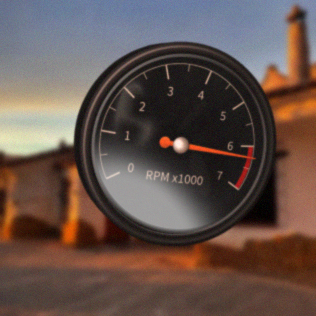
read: **6250** rpm
